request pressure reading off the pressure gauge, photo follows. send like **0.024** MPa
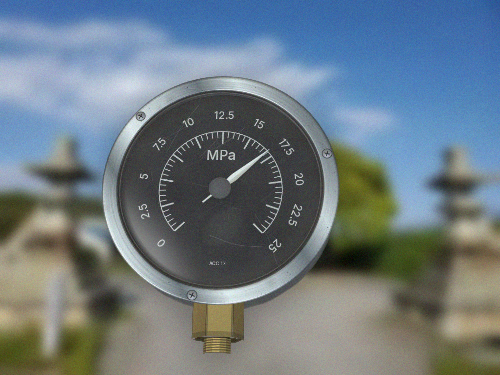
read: **17** MPa
